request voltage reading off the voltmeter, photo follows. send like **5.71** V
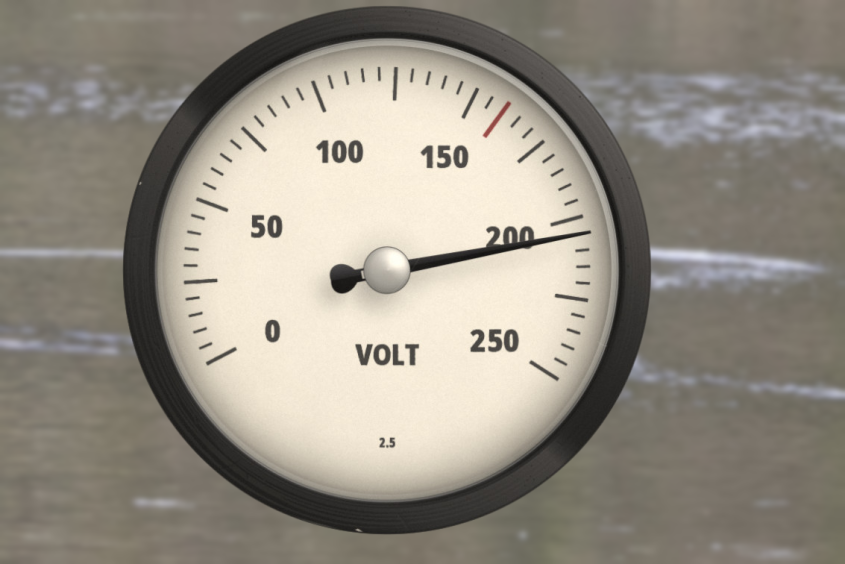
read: **205** V
